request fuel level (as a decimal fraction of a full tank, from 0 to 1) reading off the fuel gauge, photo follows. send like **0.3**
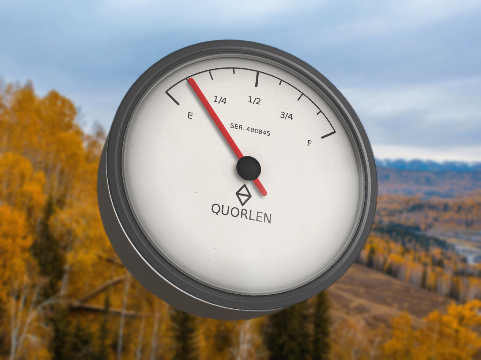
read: **0.125**
